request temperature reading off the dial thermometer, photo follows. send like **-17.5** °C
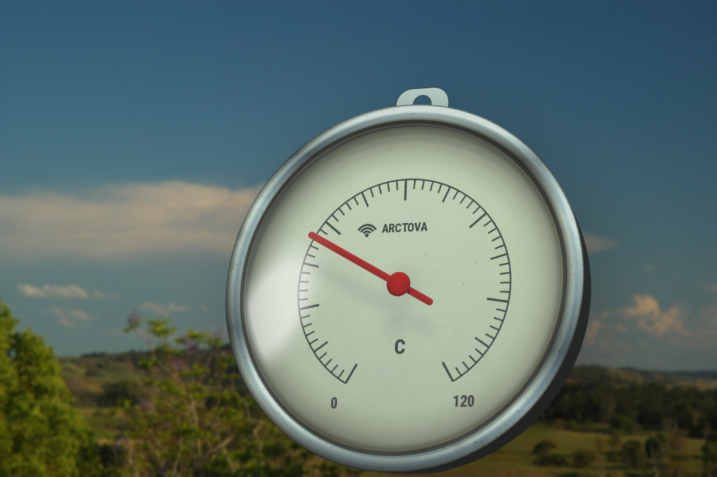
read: **36** °C
